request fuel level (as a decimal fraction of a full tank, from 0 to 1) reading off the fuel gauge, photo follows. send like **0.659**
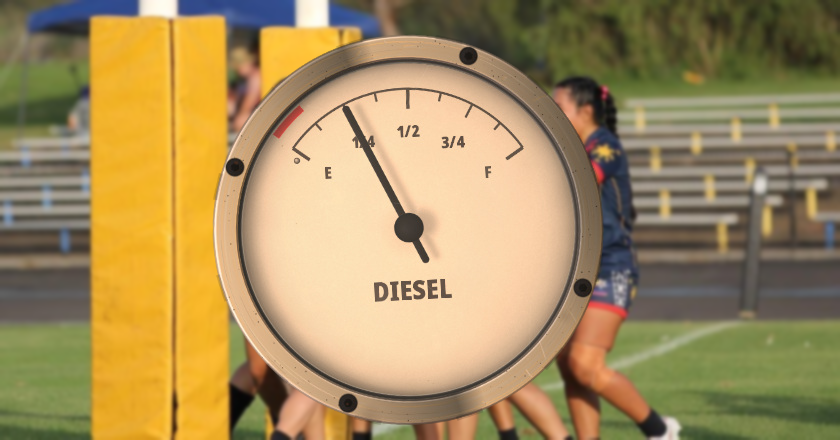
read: **0.25**
